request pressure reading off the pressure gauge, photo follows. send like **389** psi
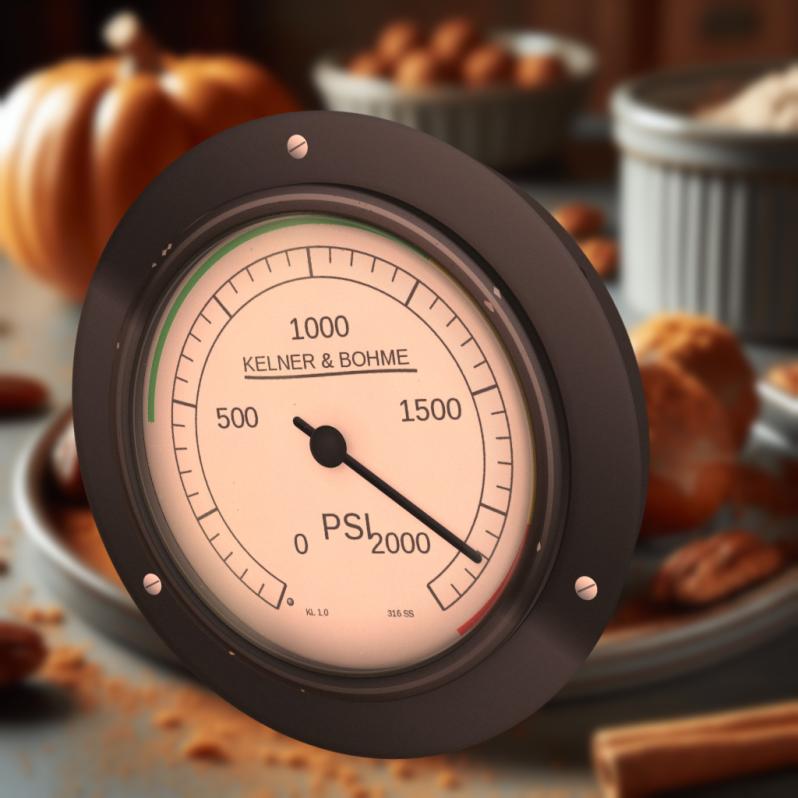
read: **1850** psi
